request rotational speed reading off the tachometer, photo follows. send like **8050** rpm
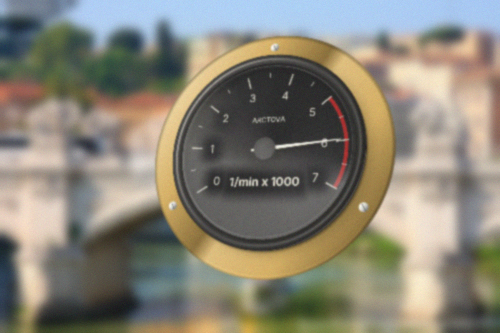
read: **6000** rpm
